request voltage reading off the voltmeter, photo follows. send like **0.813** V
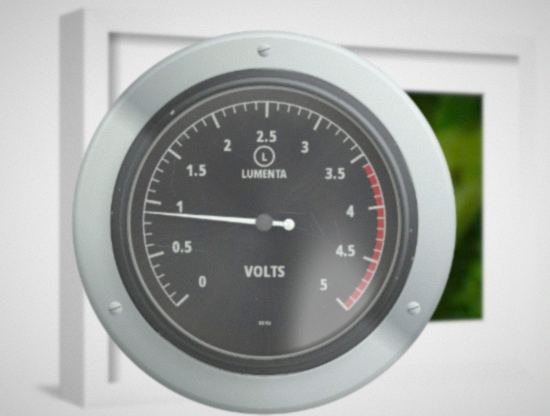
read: **0.9** V
